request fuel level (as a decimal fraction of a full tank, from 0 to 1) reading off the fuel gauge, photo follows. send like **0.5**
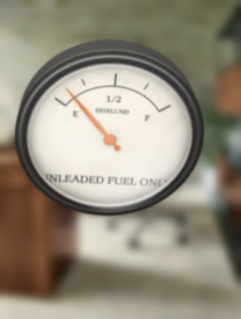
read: **0.125**
